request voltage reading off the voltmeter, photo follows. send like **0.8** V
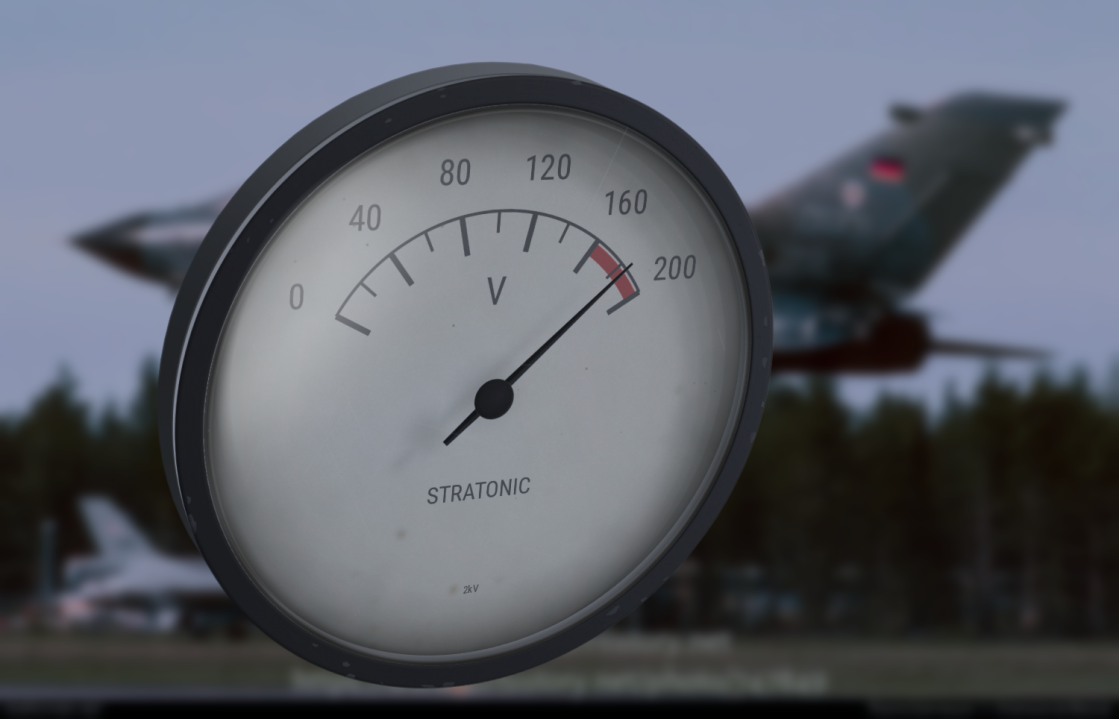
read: **180** V
